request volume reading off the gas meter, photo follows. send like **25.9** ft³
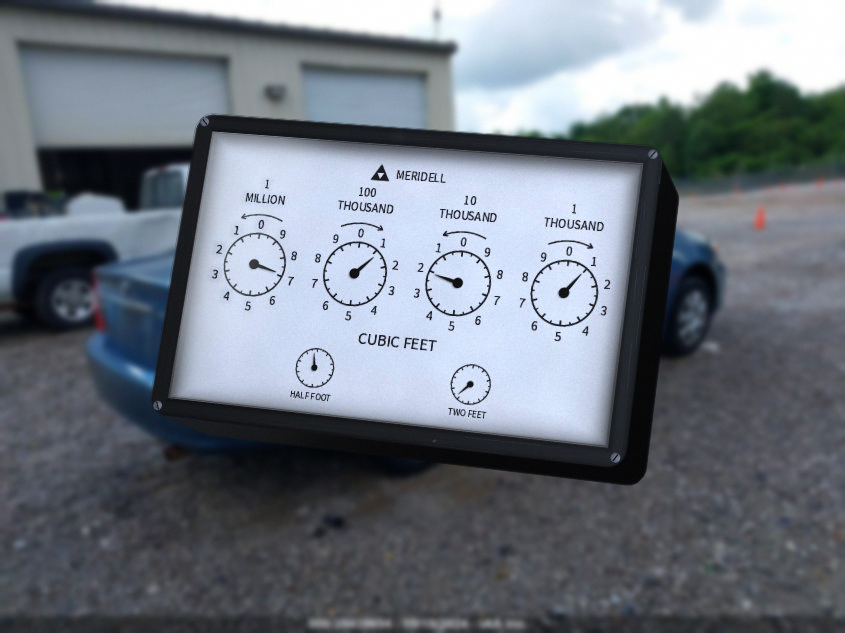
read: **712100** ft³
